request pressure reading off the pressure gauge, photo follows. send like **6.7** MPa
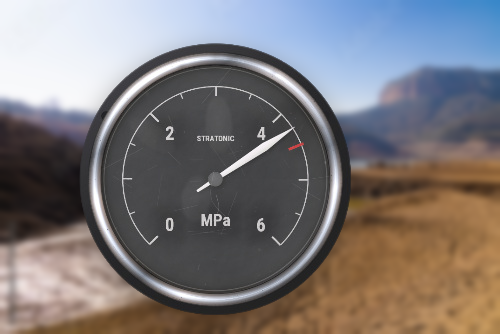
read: **4.25** MPa
